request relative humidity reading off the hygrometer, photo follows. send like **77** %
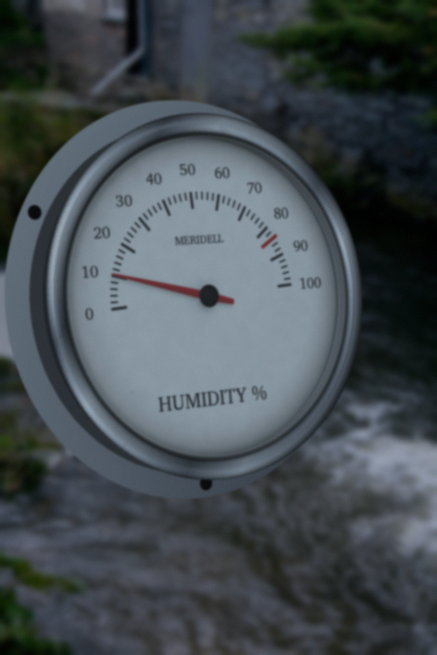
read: **10** %
